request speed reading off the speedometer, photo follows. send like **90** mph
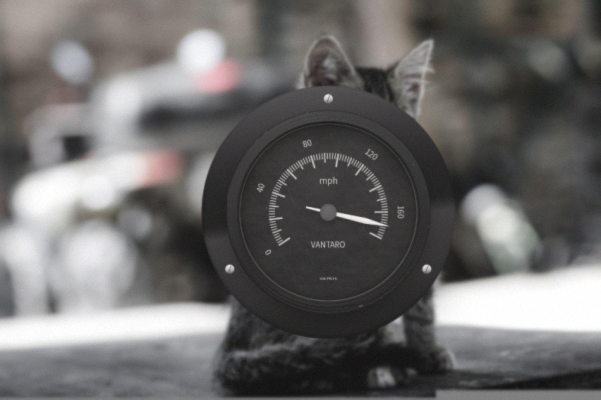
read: **170** mph
